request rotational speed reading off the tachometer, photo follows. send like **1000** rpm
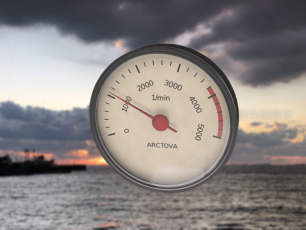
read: **1100** rpm
